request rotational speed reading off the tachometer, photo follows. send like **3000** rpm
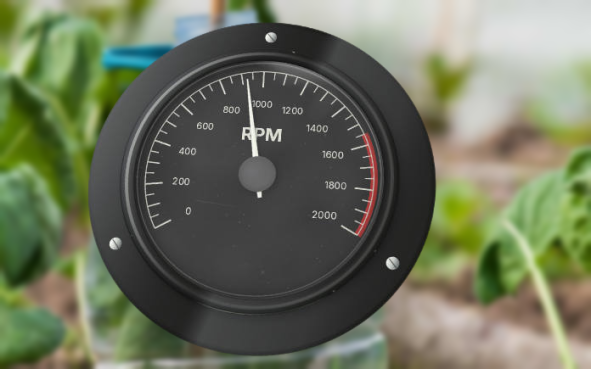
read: **925** rpm
